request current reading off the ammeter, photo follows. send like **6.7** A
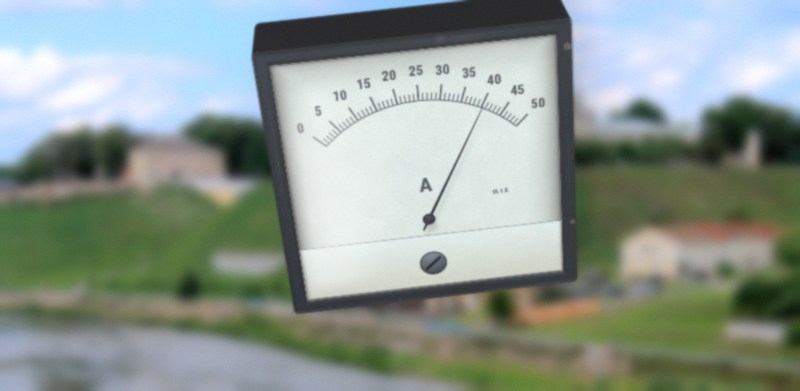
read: **40** A
